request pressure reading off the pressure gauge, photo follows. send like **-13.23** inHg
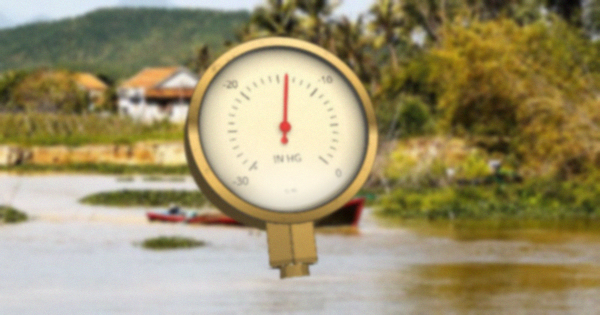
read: **-14** inHg
